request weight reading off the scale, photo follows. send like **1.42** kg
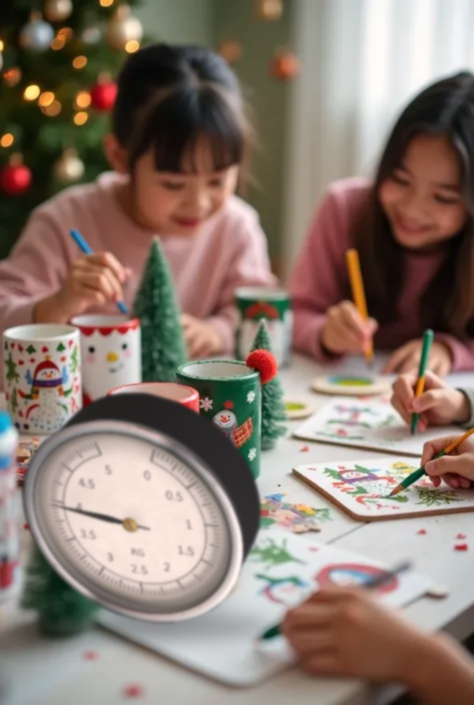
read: **4** kg
